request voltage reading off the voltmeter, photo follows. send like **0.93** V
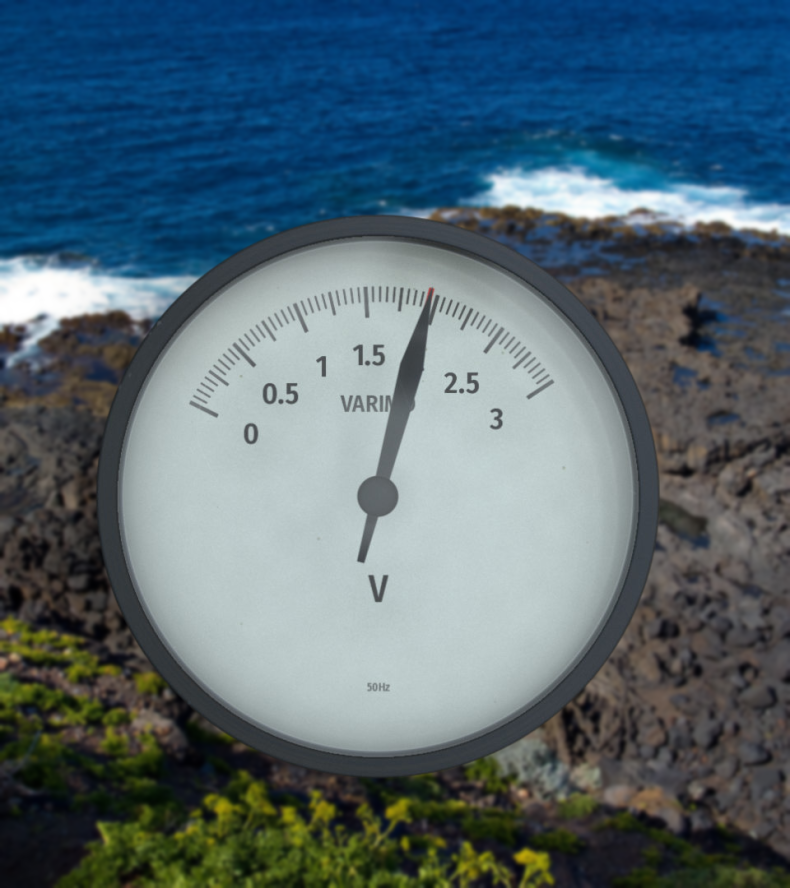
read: **1.95** V
